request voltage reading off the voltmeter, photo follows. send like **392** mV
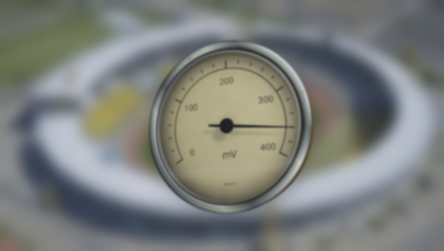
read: **360** mV
